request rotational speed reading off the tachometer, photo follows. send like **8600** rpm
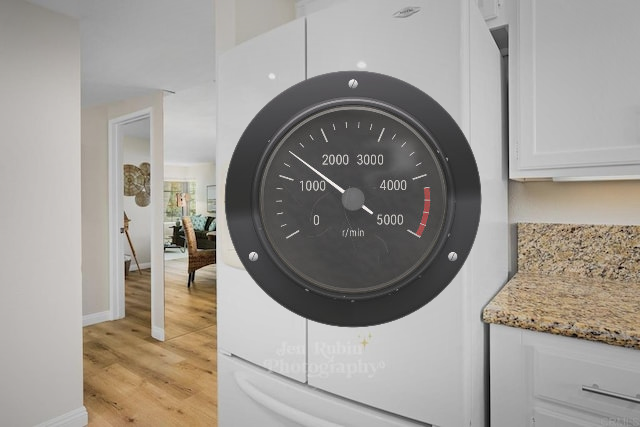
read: **1400** rpm
